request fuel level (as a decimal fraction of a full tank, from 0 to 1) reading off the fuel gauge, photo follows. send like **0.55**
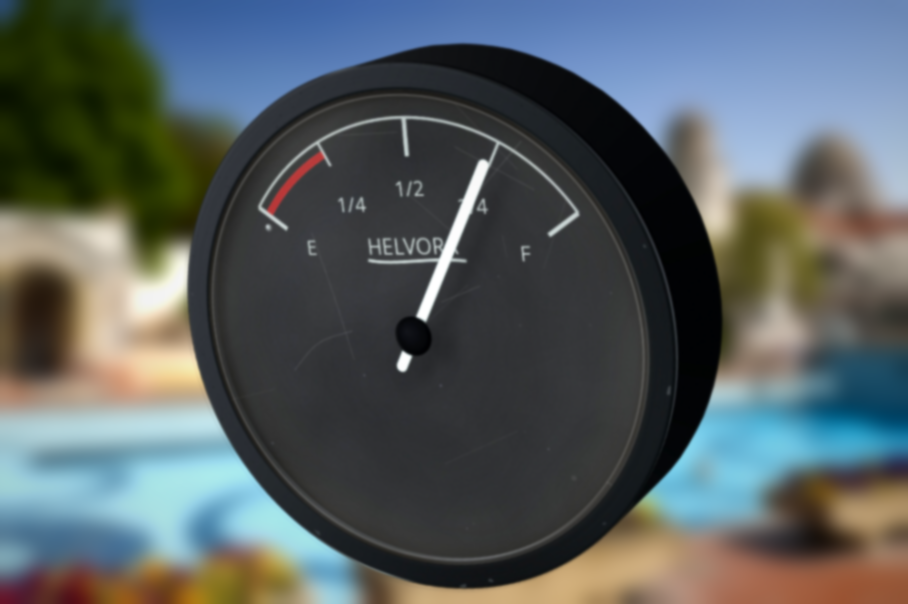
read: **0.75**
